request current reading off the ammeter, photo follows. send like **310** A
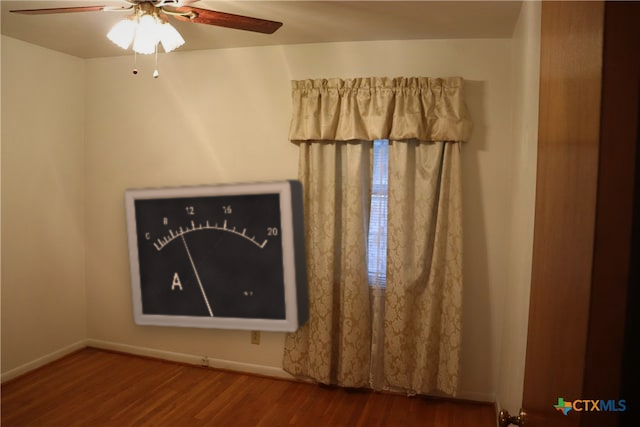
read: **10** A
